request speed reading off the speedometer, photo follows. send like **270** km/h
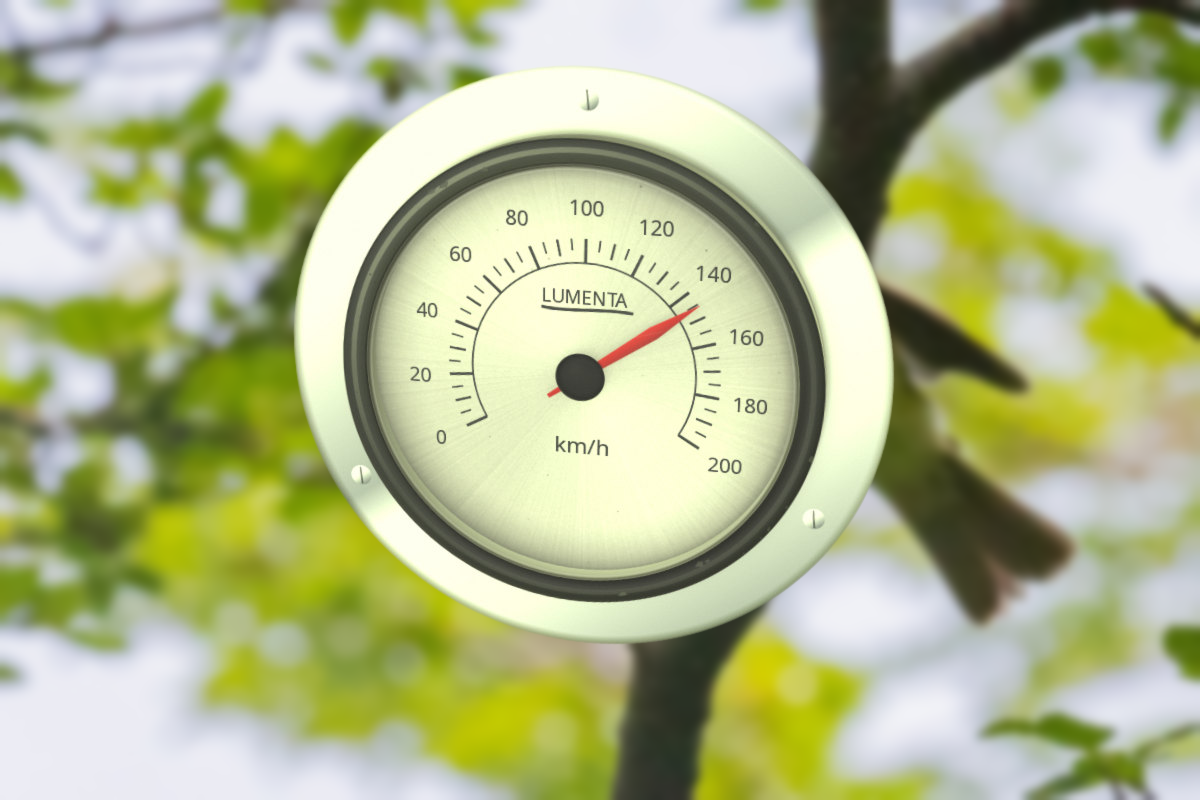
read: **145** km/h
